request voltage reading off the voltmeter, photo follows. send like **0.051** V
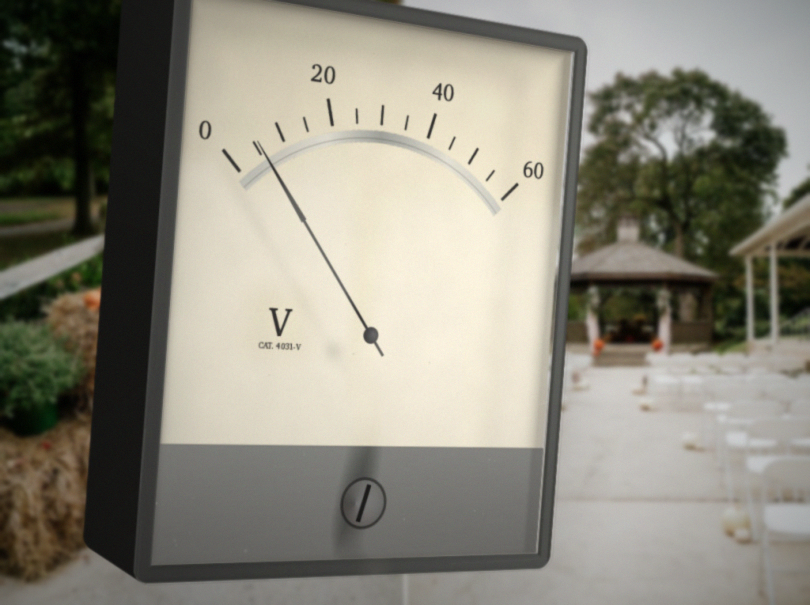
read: **5** V
